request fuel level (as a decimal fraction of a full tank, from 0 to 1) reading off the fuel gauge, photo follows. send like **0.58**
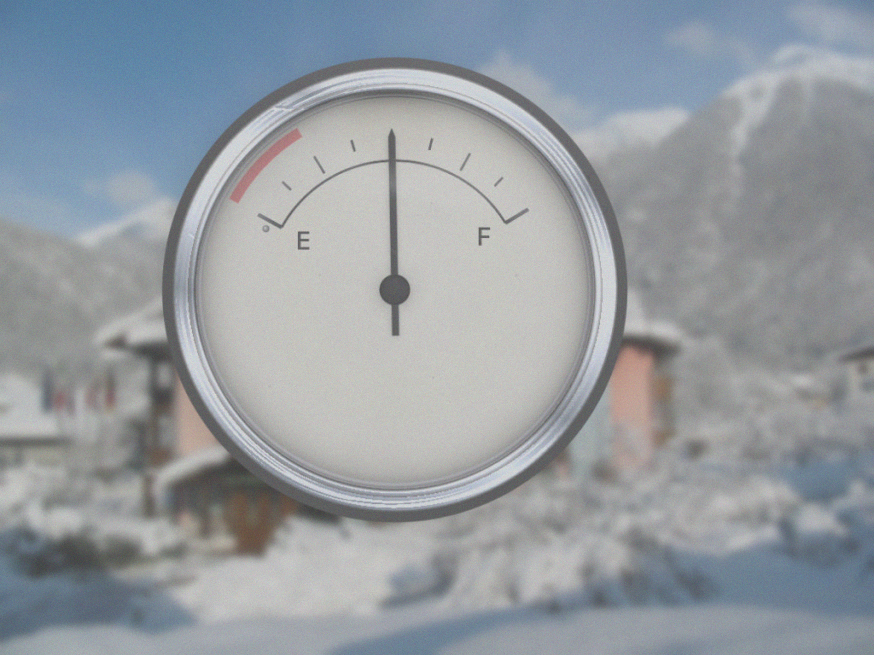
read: **0.5**
